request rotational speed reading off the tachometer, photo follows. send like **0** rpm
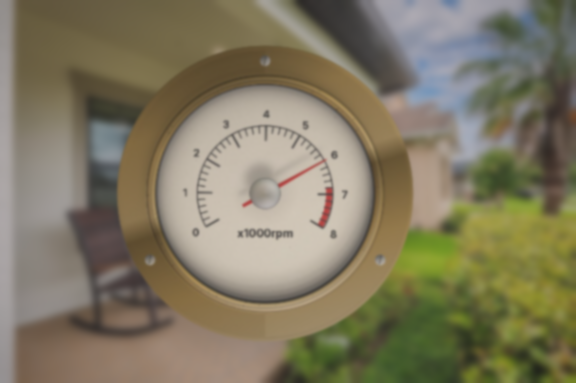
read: **6000** rpm
